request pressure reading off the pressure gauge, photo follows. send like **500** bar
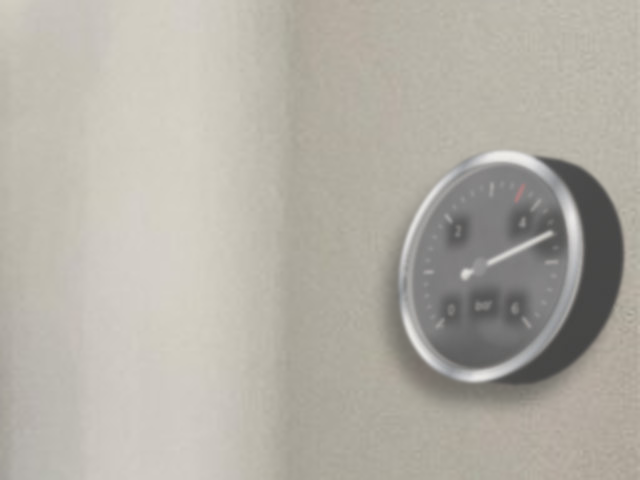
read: **4.6** bar
